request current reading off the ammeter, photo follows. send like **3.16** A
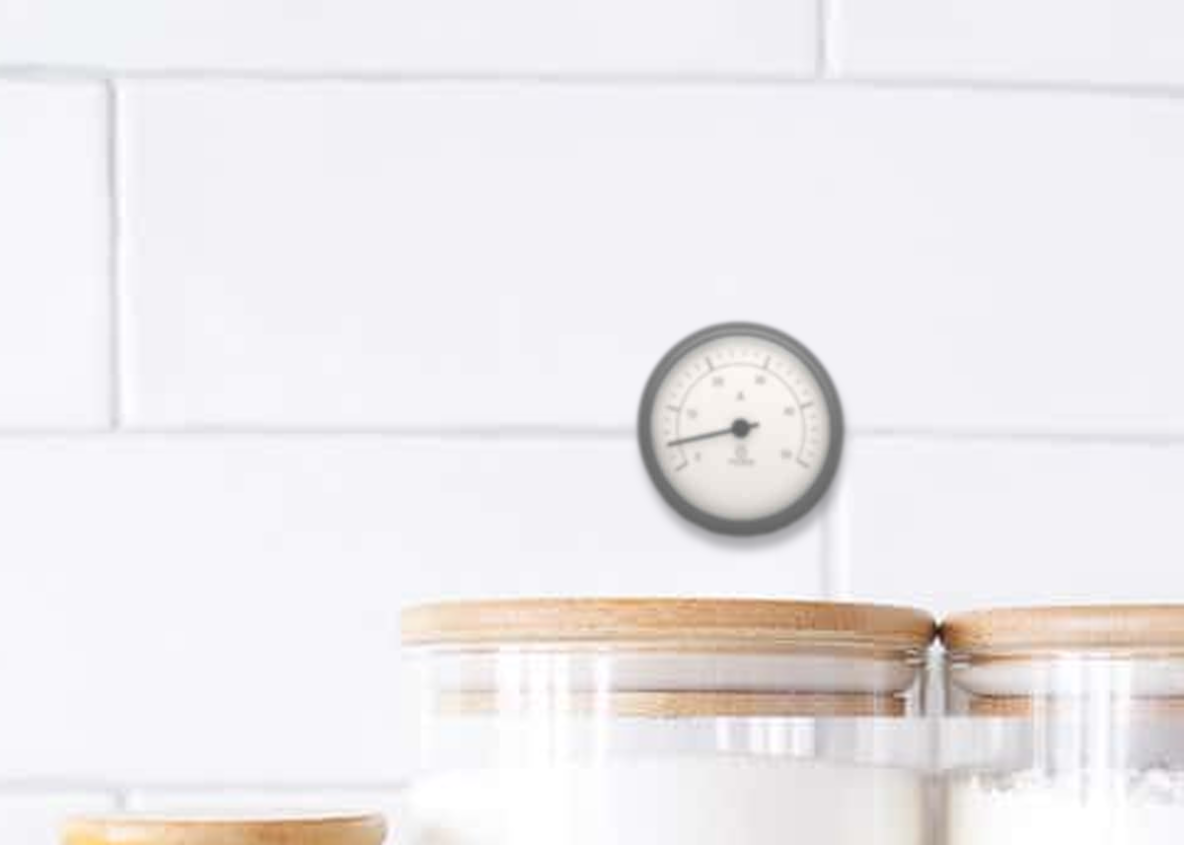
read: **4** A
